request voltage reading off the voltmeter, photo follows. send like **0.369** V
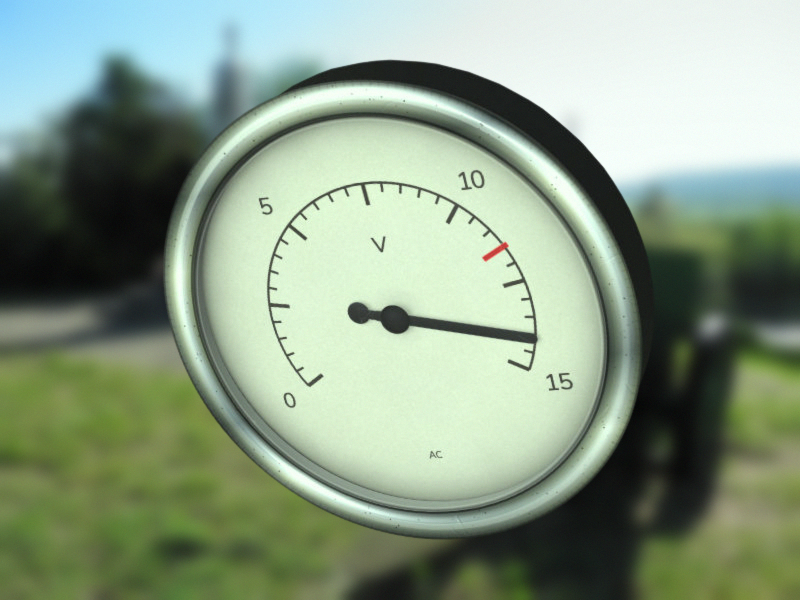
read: **14** V
